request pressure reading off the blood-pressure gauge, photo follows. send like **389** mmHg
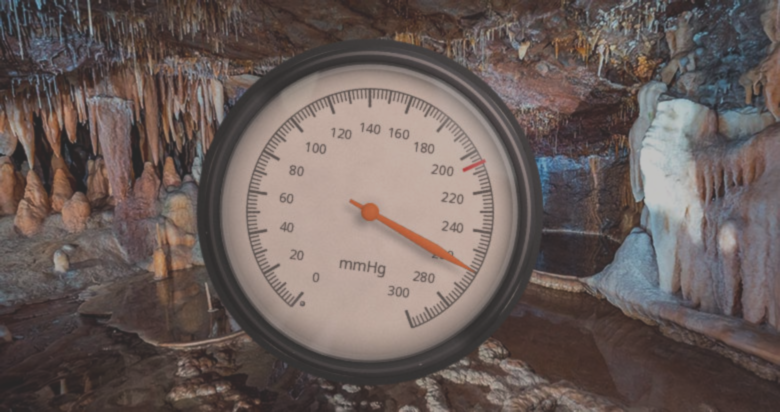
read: **260** mmHg
